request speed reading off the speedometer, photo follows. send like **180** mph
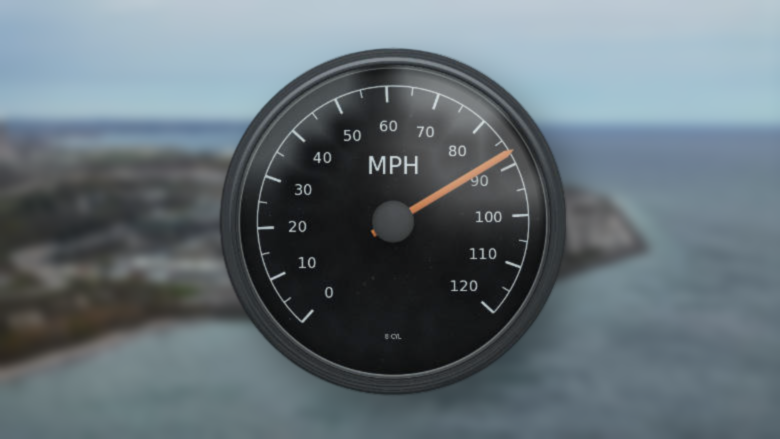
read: **87.5** mph
